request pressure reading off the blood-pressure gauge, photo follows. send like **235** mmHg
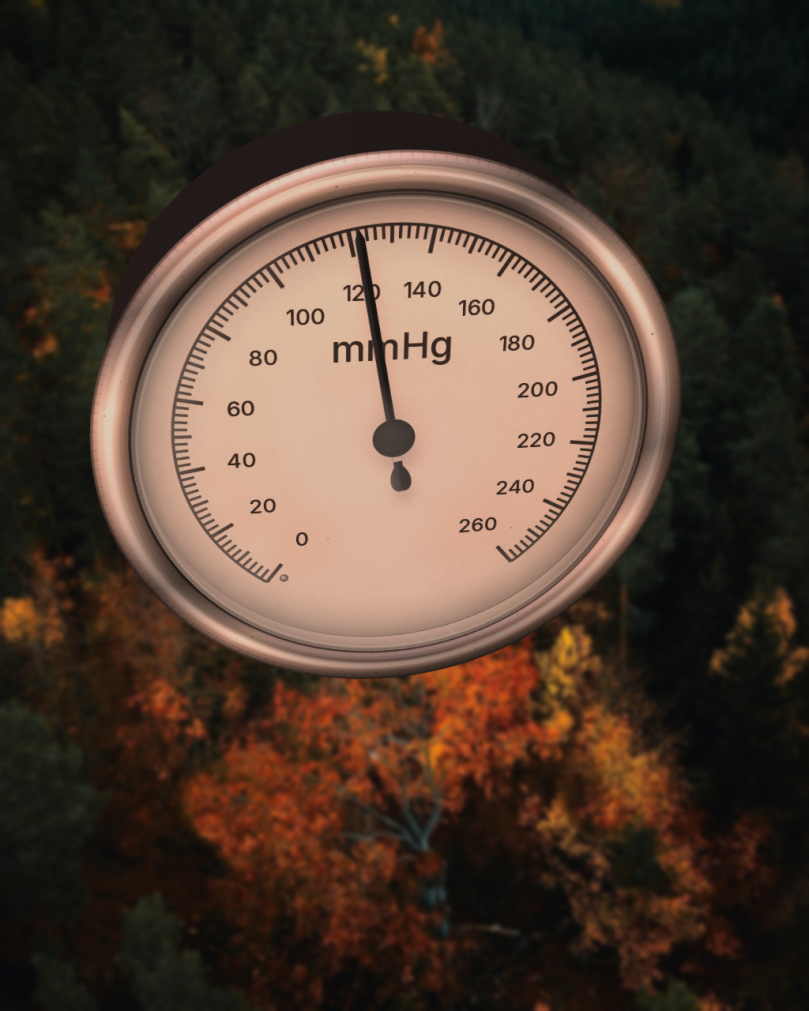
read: **122** mmHg
